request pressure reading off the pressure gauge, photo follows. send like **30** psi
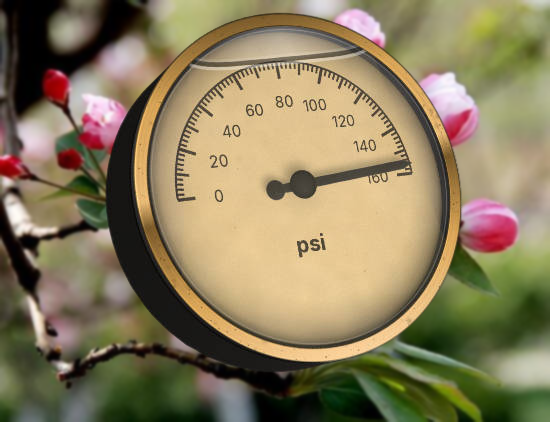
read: **156** psi
